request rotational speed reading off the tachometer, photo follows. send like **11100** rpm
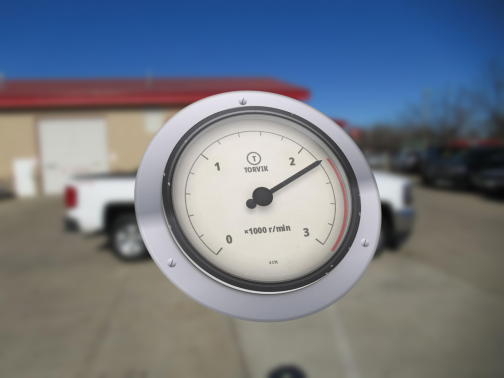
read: **2200** rpm
